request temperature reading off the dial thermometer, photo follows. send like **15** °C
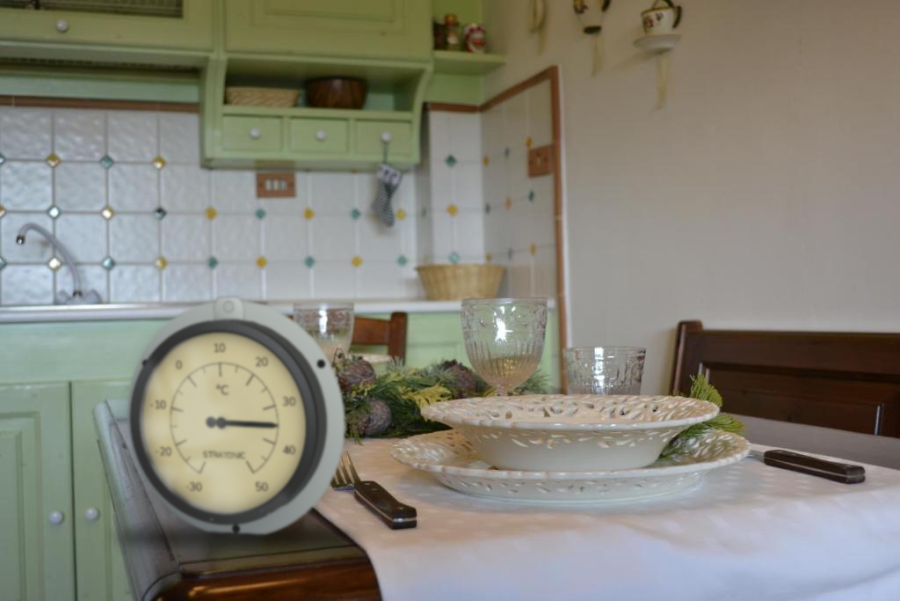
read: **35** °C
